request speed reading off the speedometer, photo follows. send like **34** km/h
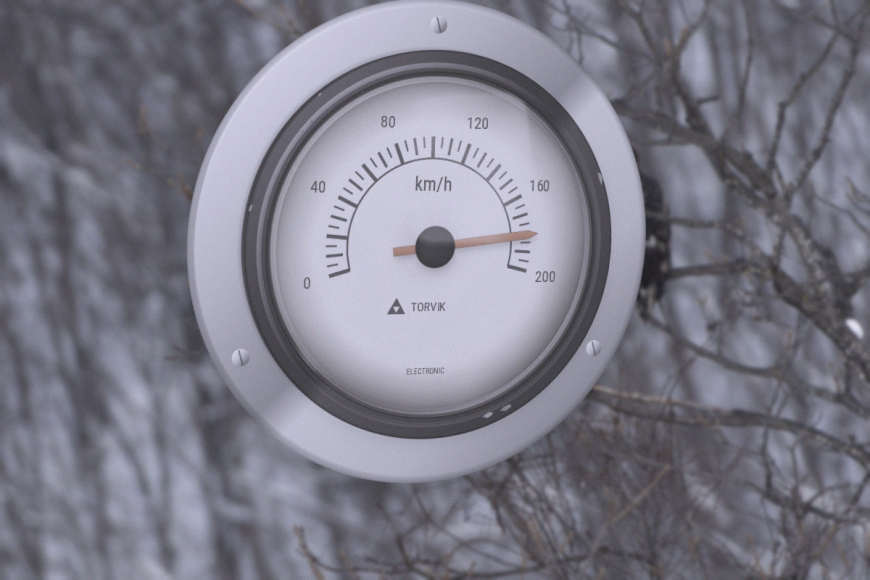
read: **180** km/h
